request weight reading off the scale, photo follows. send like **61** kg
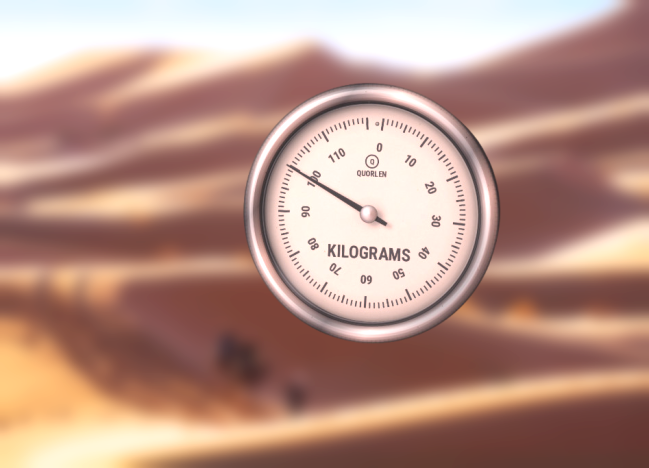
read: **100** kg
